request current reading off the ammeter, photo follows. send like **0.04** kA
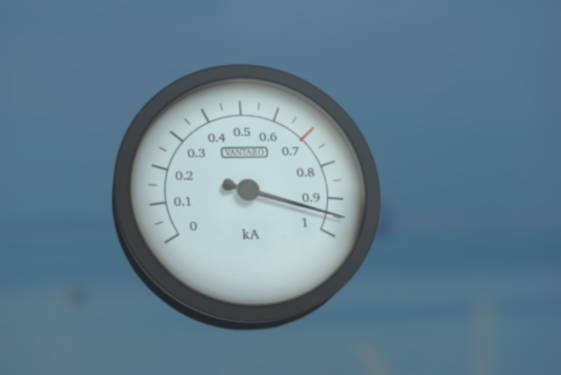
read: **0.95** kA
